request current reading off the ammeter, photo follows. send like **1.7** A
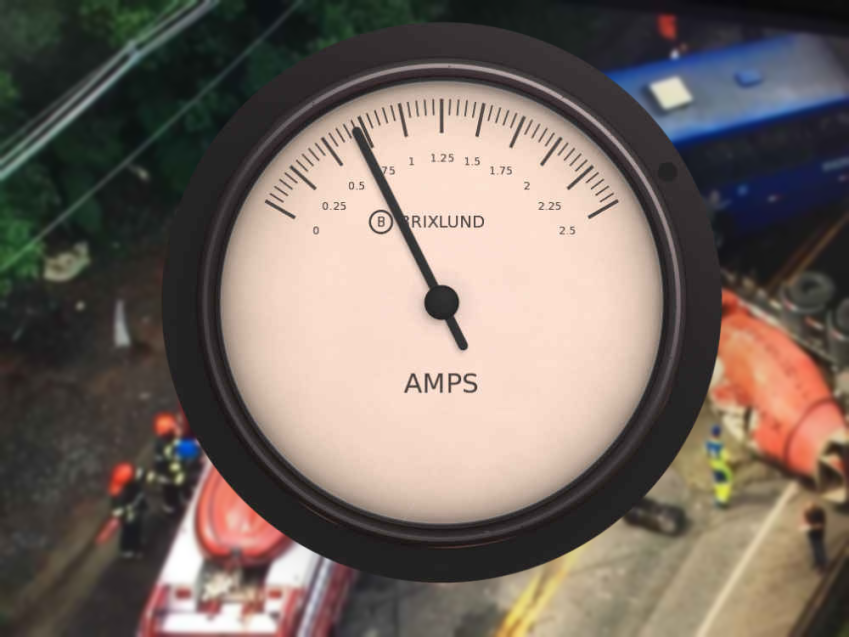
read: **0.7** A
